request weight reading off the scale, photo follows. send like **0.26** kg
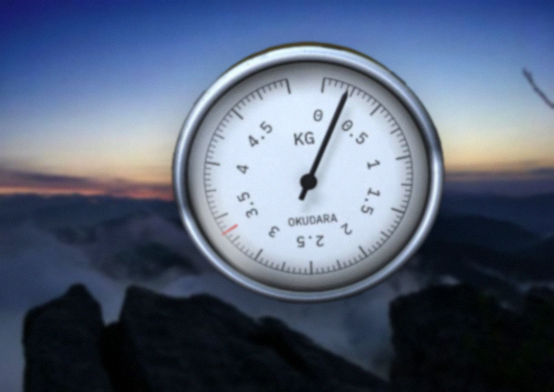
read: **0.2** kg
